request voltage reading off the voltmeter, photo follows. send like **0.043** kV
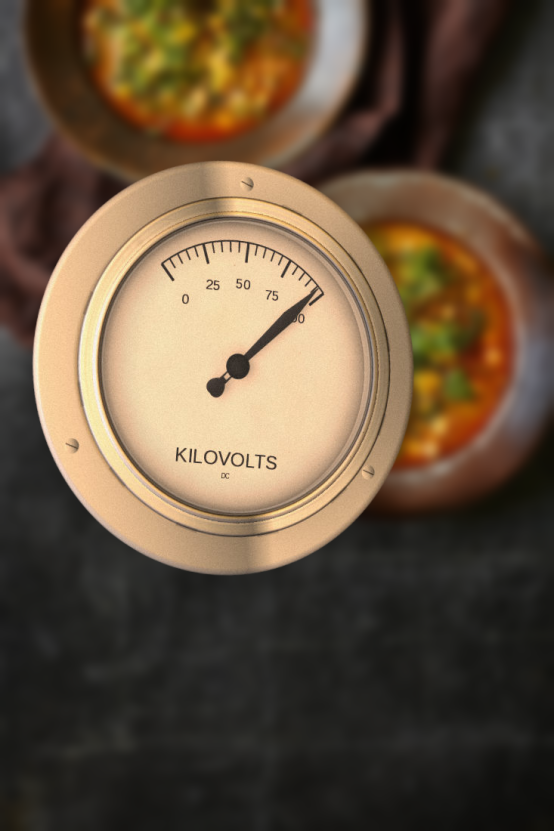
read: **95** kV
